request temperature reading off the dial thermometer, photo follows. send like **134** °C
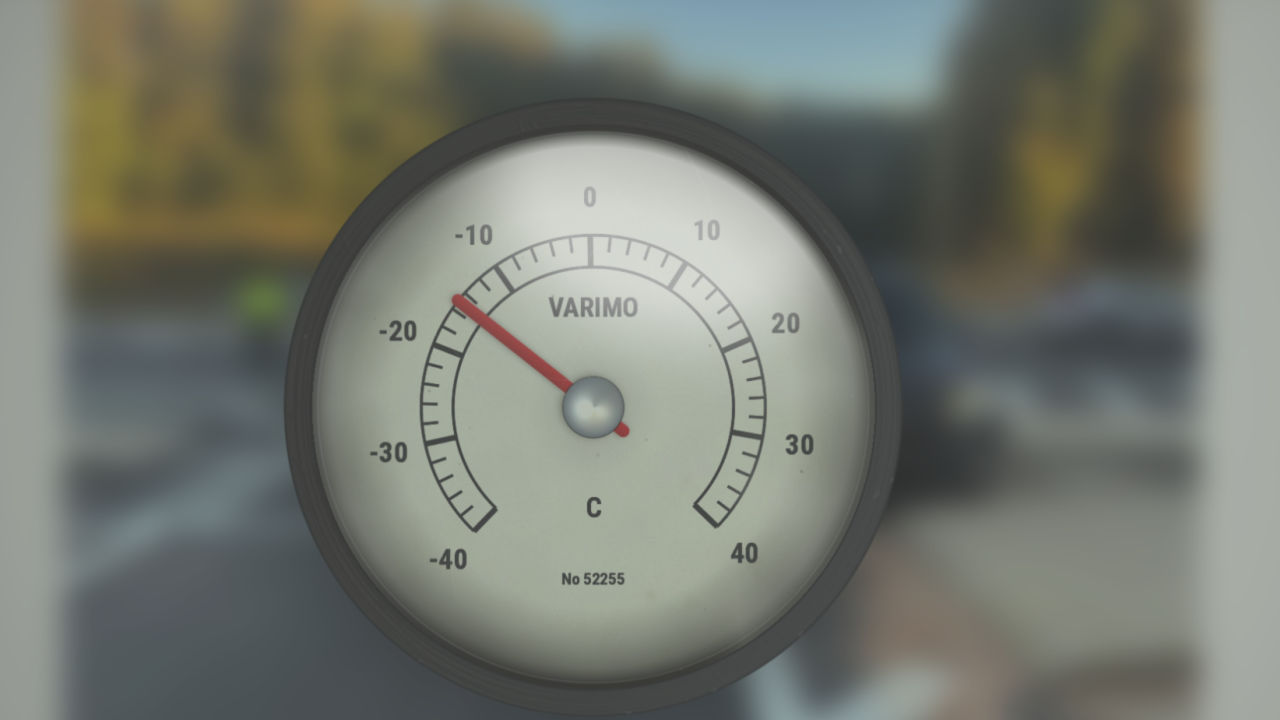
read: **-15** °C
